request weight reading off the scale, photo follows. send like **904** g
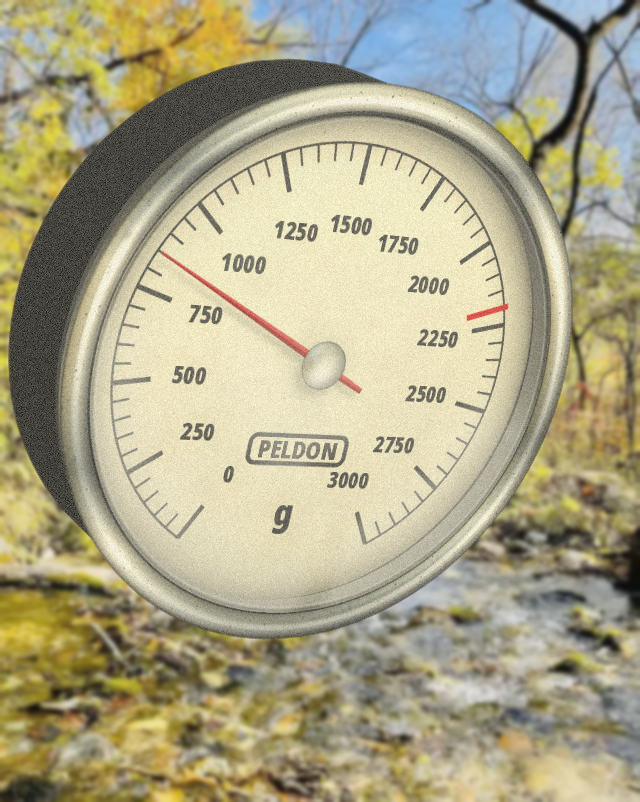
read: **850** g
